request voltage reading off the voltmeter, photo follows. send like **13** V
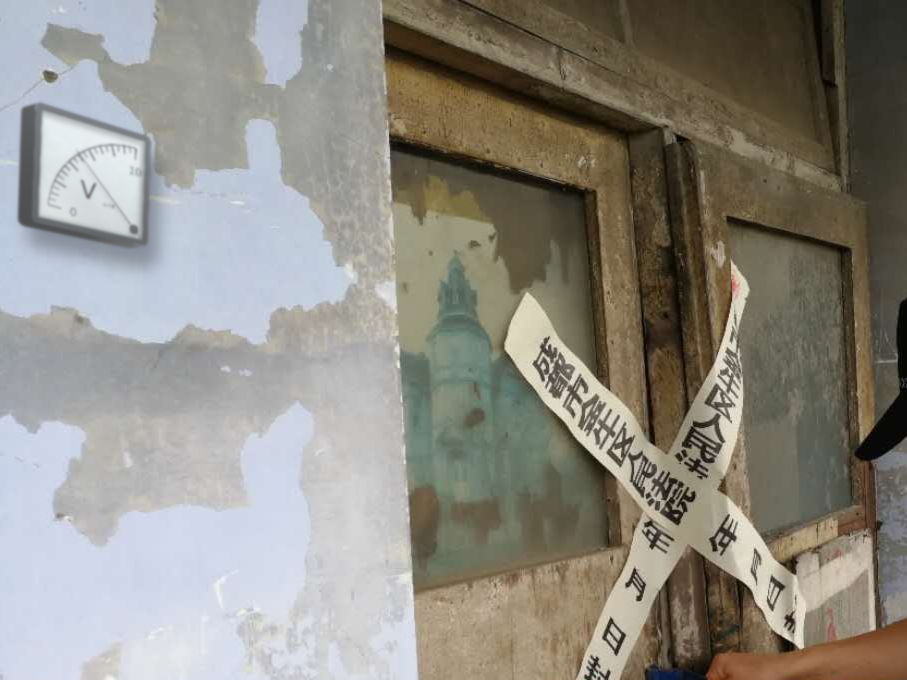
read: **5** V
